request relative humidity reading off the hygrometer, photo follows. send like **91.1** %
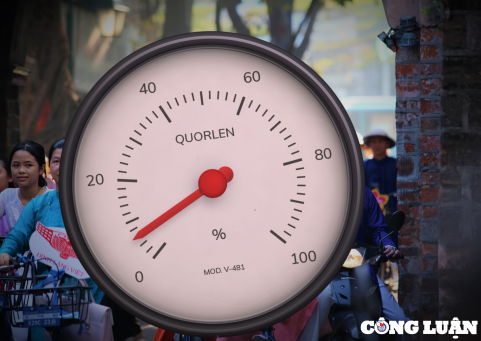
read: **6** %
